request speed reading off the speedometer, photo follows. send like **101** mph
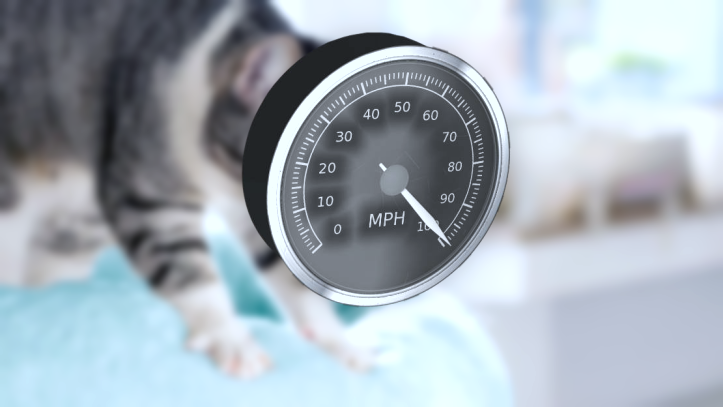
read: **99** mph
